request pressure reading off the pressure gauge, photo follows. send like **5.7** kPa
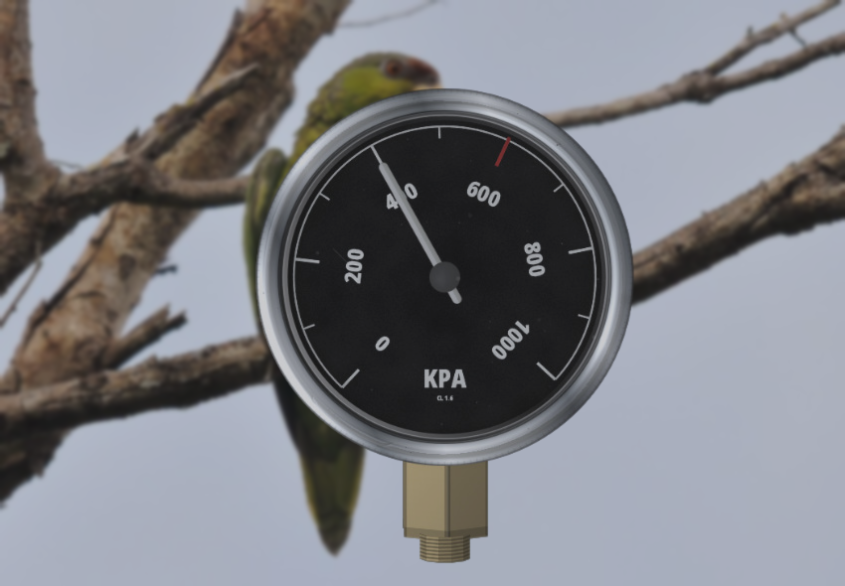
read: **400** kPa
